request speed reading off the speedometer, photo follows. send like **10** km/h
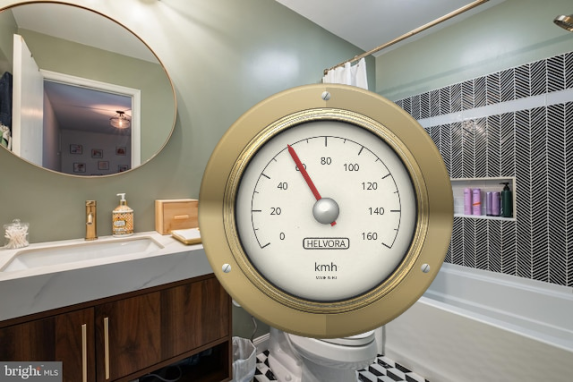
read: **60** km/h
